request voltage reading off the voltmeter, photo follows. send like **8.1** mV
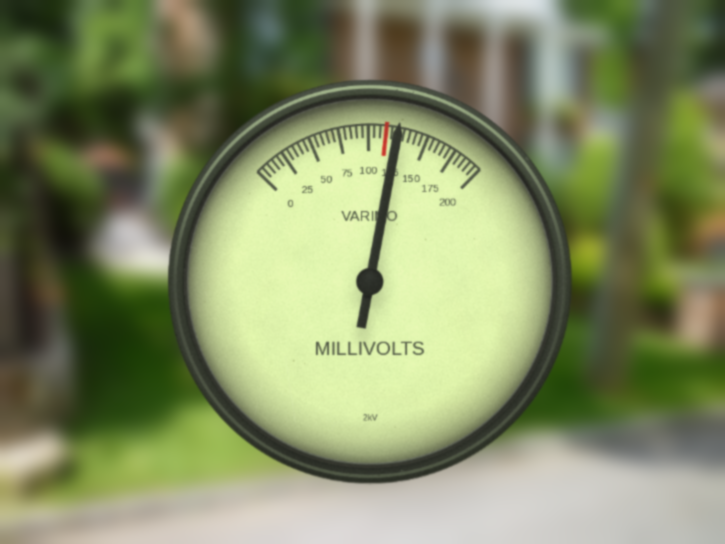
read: **125** mV
